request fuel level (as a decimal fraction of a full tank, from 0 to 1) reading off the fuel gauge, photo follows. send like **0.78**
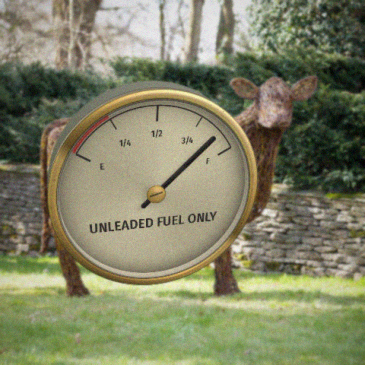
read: **0.875**
